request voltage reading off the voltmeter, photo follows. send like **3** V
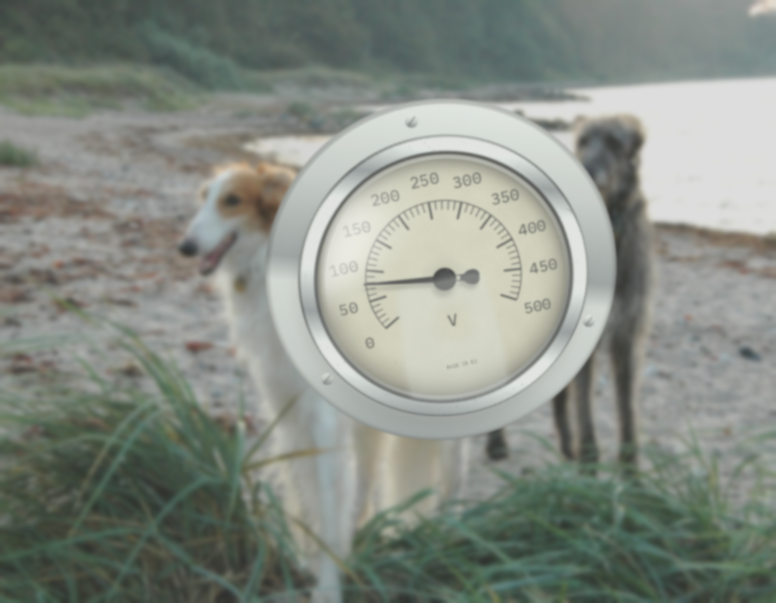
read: **80** V
